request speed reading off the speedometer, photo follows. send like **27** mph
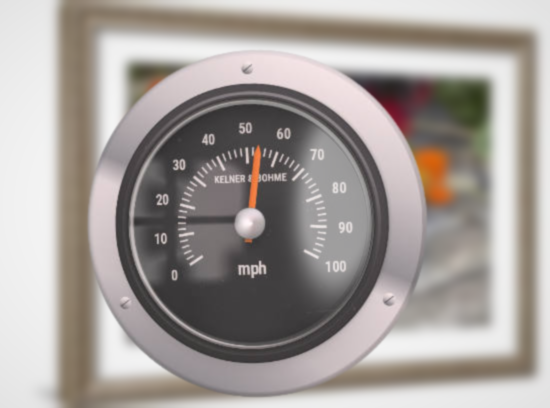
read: **54** mph
